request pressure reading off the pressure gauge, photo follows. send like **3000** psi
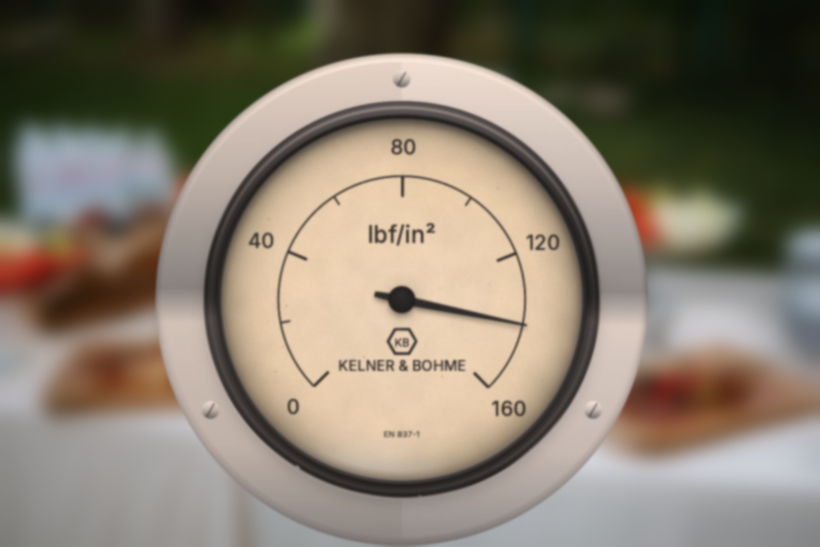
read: **140** psi
